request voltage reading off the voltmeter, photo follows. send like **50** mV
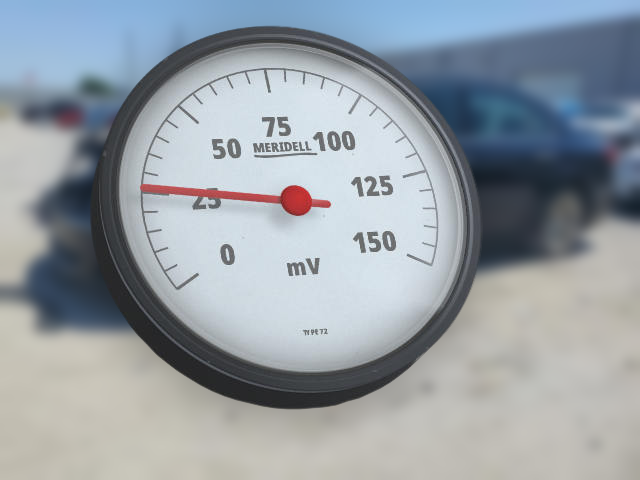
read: **25** mV
